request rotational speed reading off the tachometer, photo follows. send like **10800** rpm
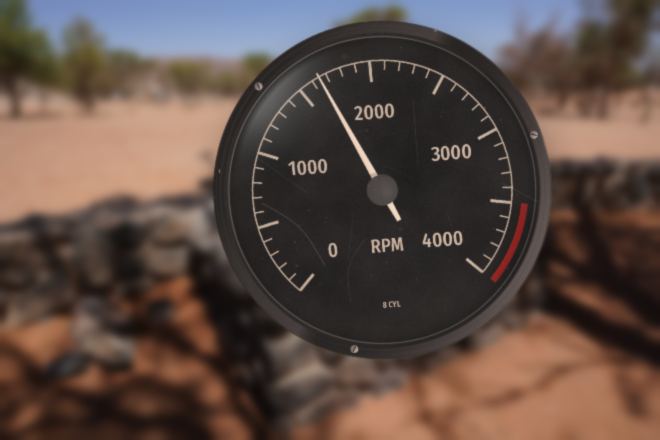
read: **1650** rpm
